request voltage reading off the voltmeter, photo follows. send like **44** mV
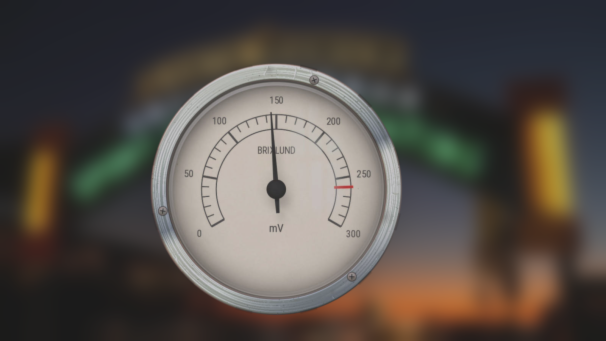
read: **145** mV
